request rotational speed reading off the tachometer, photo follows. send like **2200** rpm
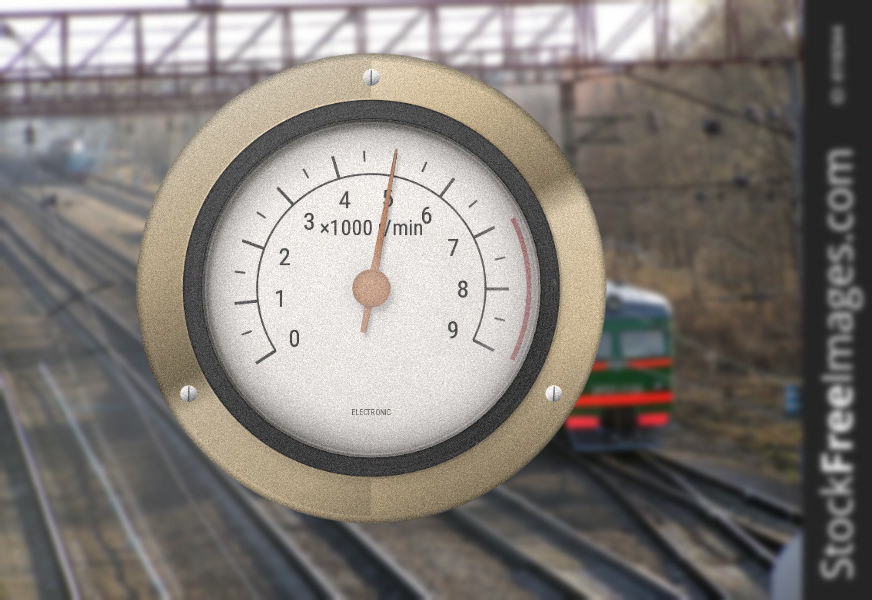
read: **5000** rpm
